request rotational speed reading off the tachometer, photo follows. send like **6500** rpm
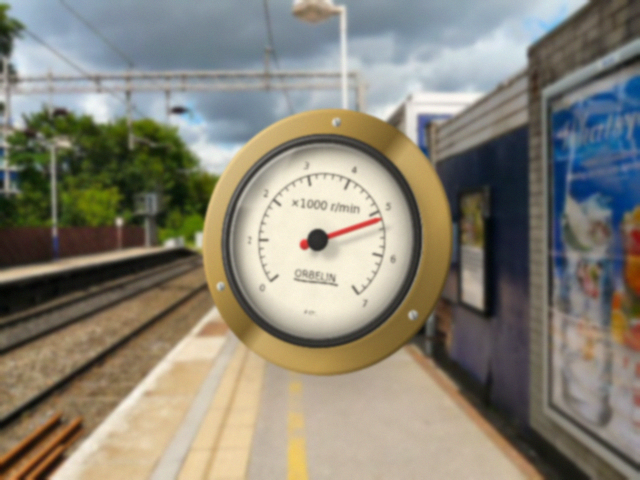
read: **5200** rpm
